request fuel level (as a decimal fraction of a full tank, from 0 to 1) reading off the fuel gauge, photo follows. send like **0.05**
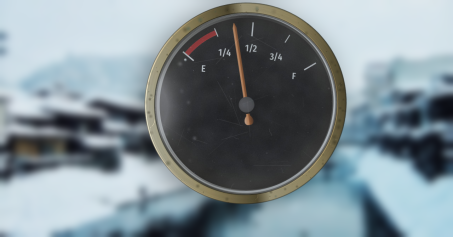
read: **0.375**
